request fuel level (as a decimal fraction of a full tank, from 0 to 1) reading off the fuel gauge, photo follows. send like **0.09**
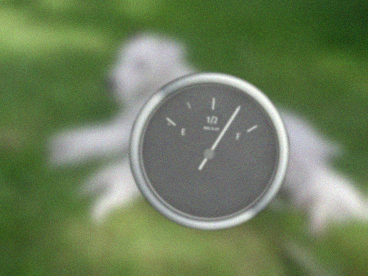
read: **0.75**
